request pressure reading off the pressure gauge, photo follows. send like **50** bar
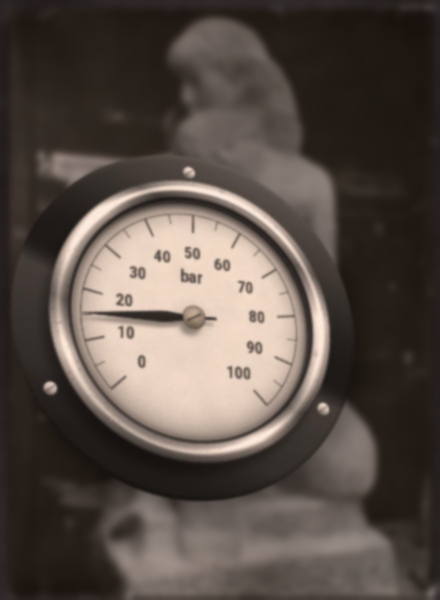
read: **15** bar
